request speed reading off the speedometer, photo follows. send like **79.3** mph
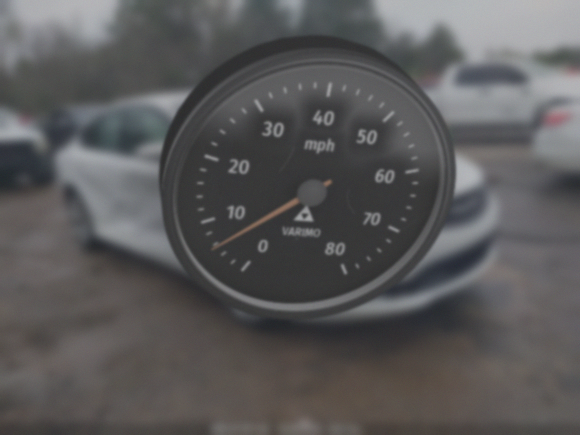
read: **6** mph
